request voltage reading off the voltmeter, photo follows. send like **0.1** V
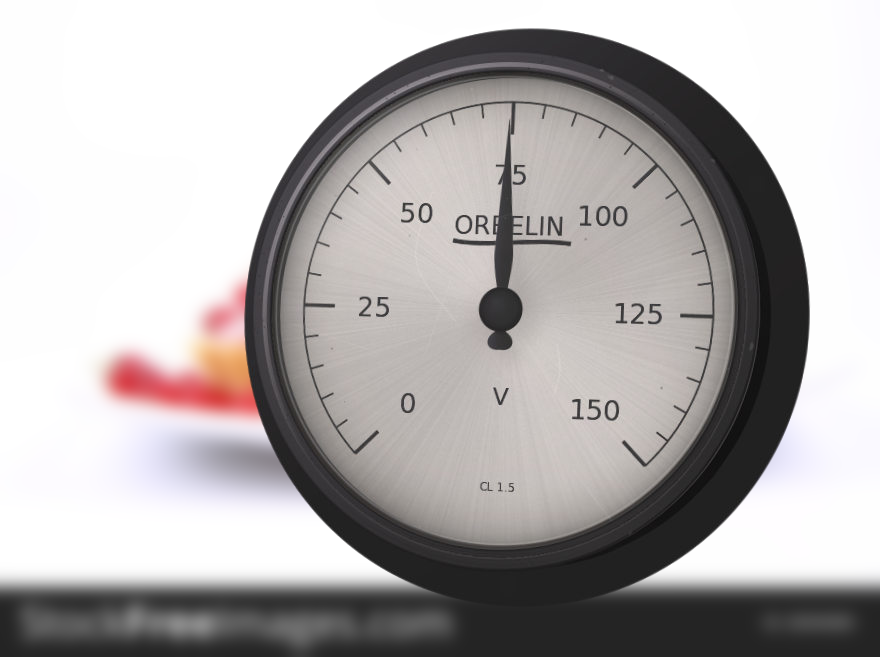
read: **75** V
